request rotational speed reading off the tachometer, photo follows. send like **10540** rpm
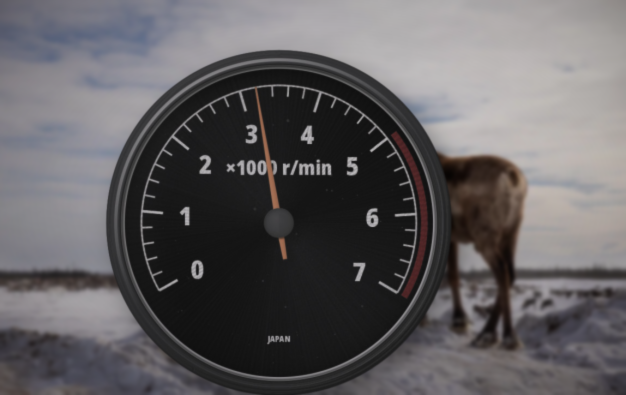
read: **3200** rpm
